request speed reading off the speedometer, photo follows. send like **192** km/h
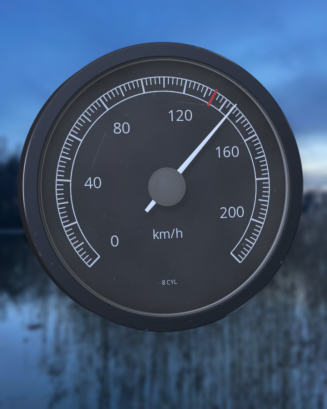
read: **144** km/h
